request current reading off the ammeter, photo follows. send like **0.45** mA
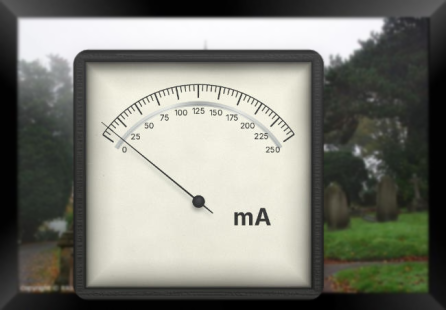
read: **10** mA
